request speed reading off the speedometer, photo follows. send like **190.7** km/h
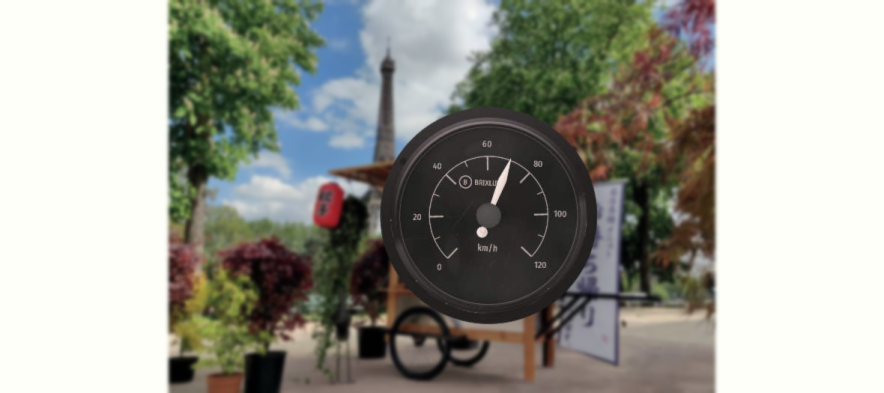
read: **70** km/h
